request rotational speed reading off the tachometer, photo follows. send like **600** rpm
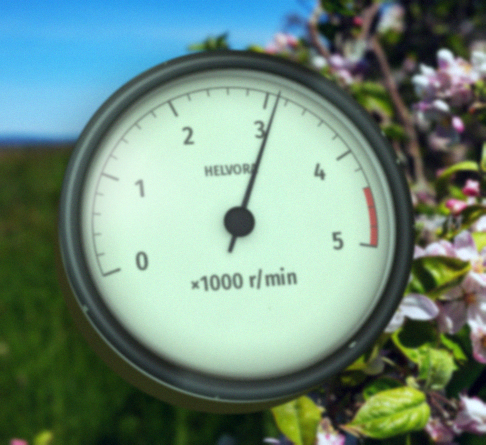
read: **3100** rpm
